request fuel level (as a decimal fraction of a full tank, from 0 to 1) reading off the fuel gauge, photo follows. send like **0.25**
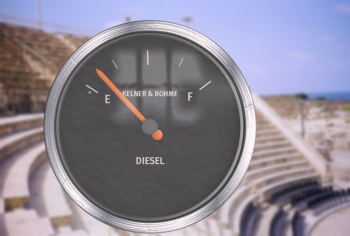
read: **0.125**
